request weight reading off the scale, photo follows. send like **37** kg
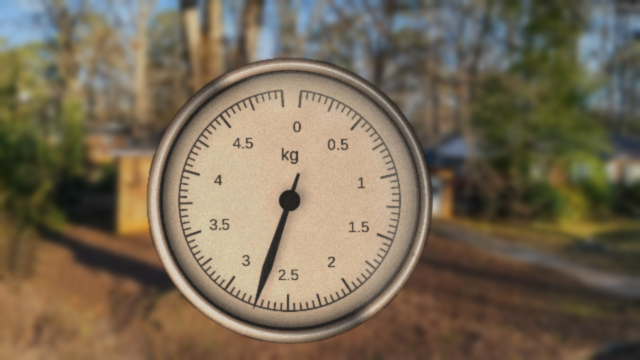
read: **2.75** kg
